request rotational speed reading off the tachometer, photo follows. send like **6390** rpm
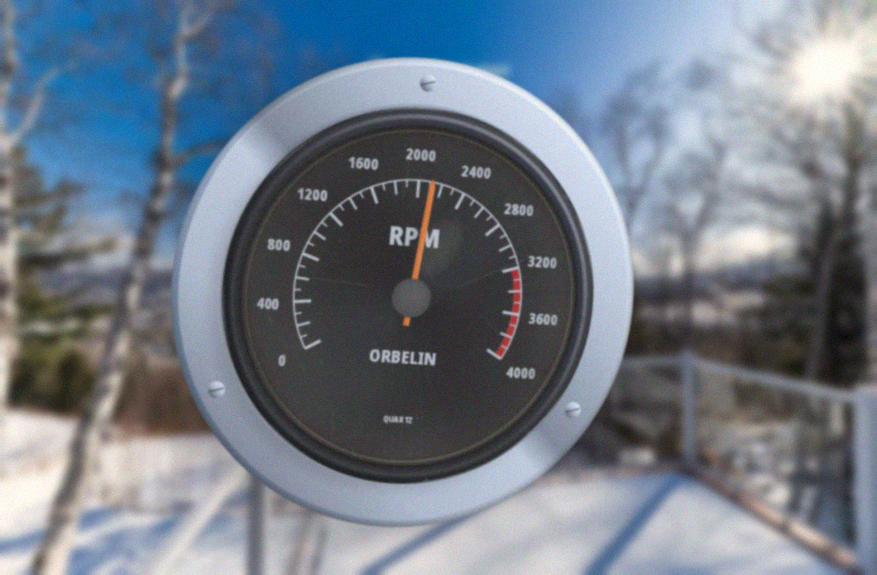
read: **2100** rpm
